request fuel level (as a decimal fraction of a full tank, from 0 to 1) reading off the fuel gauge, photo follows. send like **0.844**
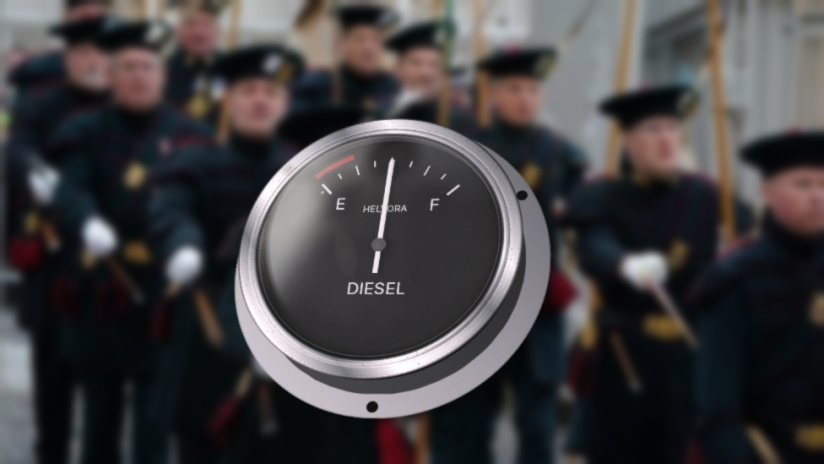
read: **0.5**
